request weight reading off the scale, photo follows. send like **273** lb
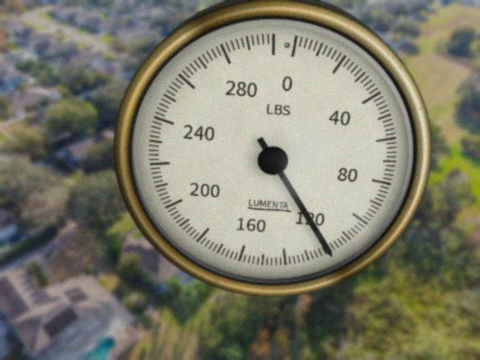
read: **120** lb
